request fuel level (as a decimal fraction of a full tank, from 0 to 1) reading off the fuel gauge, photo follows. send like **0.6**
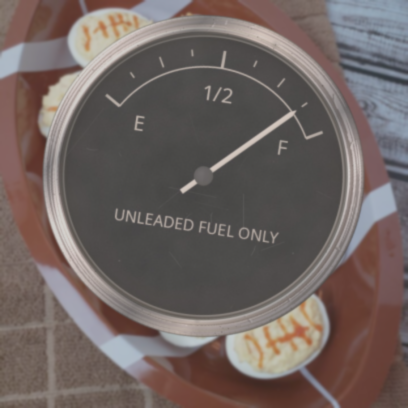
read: **0.875**
